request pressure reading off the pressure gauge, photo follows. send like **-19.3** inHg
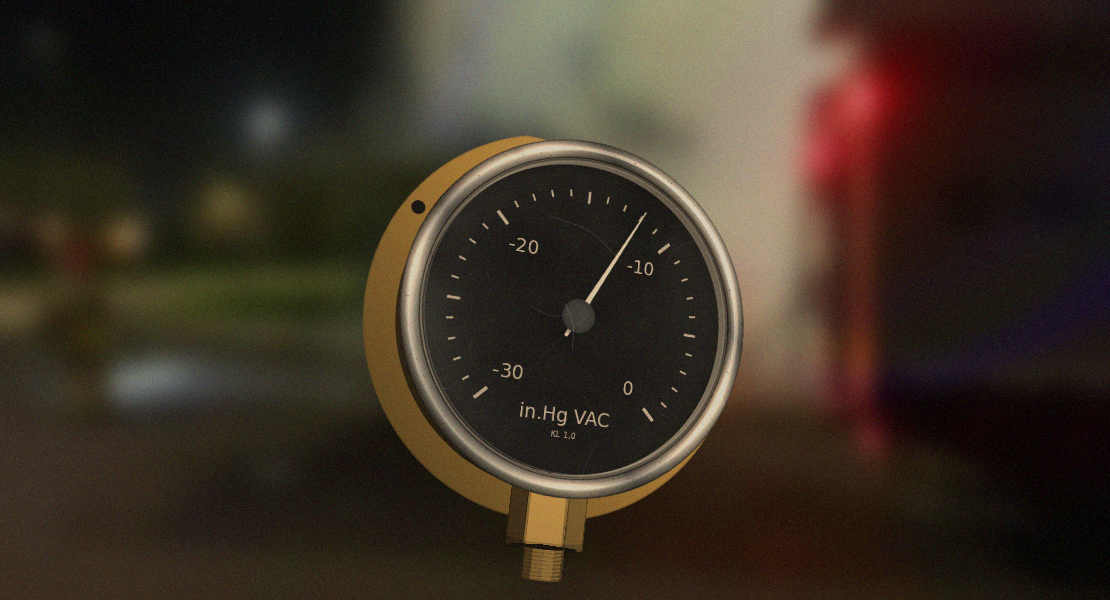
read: **-12** inHg
